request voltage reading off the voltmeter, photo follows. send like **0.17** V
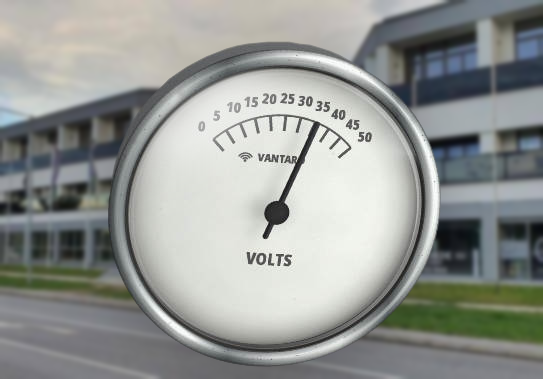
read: **35** V
